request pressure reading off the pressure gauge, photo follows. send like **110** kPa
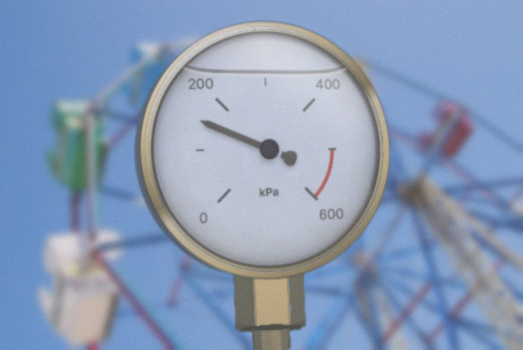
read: **150** kPa
